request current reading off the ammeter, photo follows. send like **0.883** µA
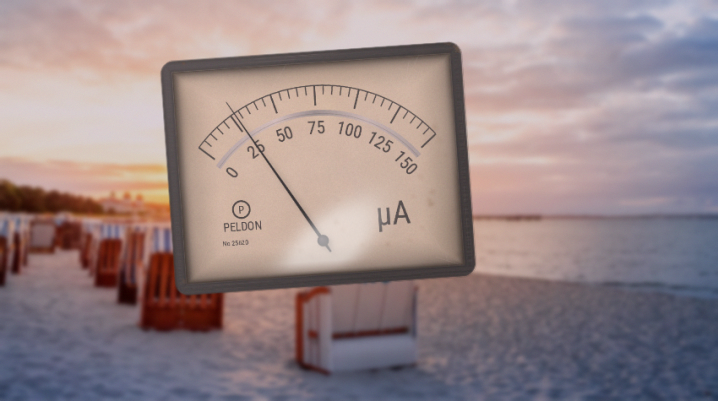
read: **27.5** µA
